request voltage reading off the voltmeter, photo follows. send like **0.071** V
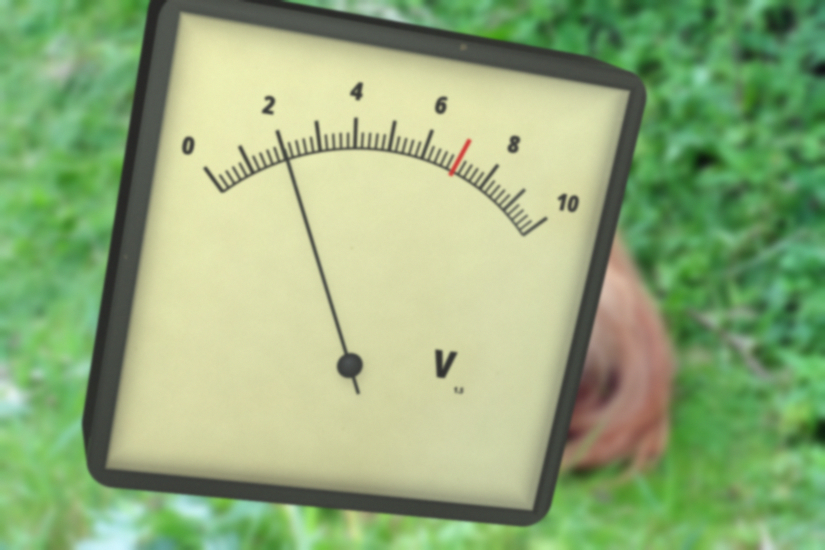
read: **2** V
